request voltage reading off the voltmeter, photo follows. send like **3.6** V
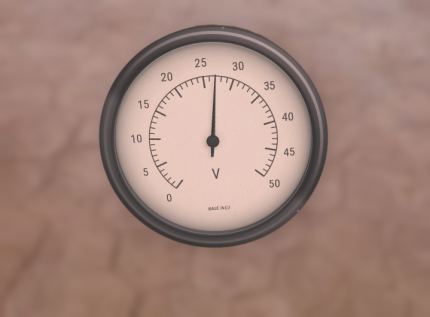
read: **27** V
